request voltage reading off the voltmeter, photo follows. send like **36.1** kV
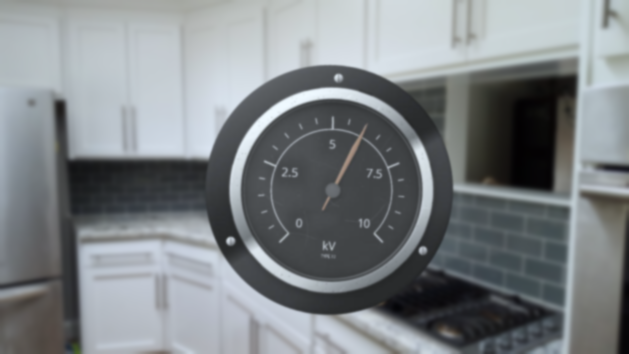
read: **6** kV
